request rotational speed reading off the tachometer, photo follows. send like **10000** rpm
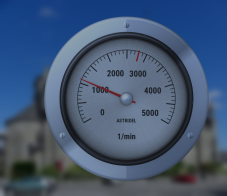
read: **1100** rpm
